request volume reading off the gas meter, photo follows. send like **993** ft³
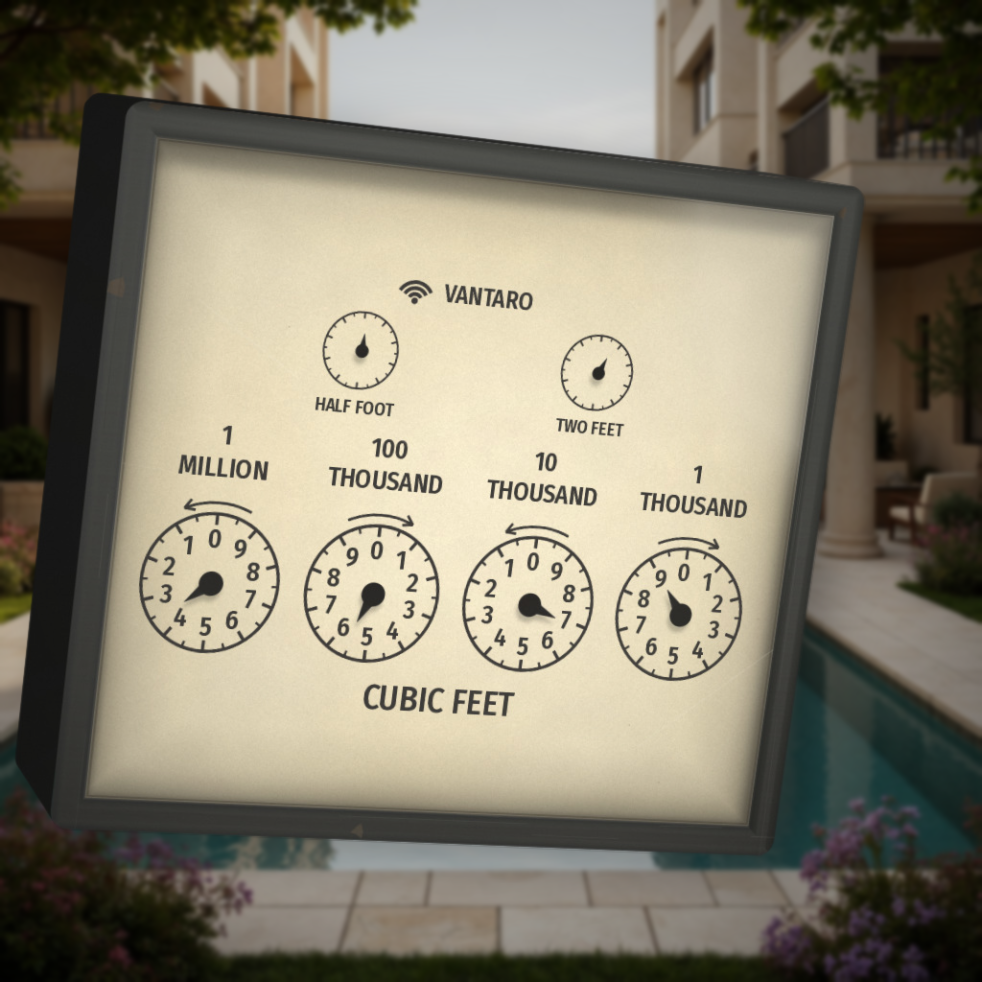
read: **356900** ft³
